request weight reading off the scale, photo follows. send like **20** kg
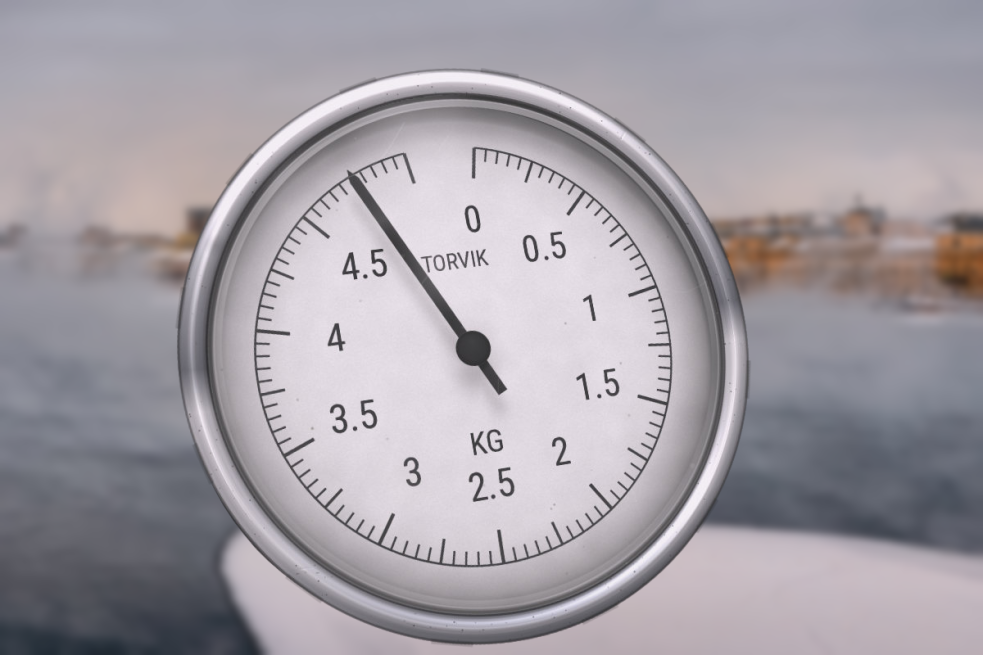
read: **4.75** kg
